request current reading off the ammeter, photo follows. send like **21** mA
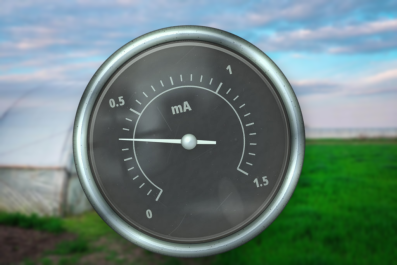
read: **0.35** mA
